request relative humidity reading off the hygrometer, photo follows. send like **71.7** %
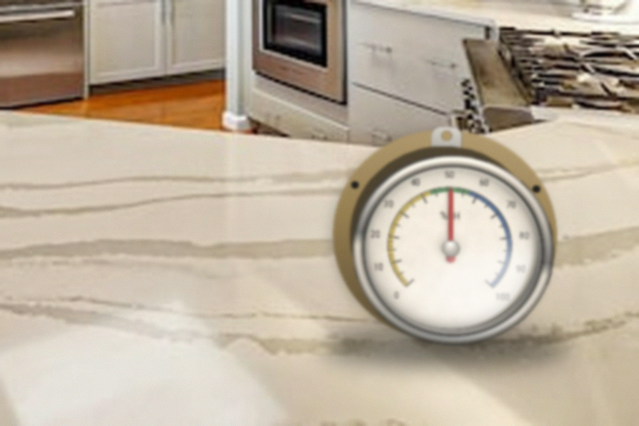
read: **50** %
